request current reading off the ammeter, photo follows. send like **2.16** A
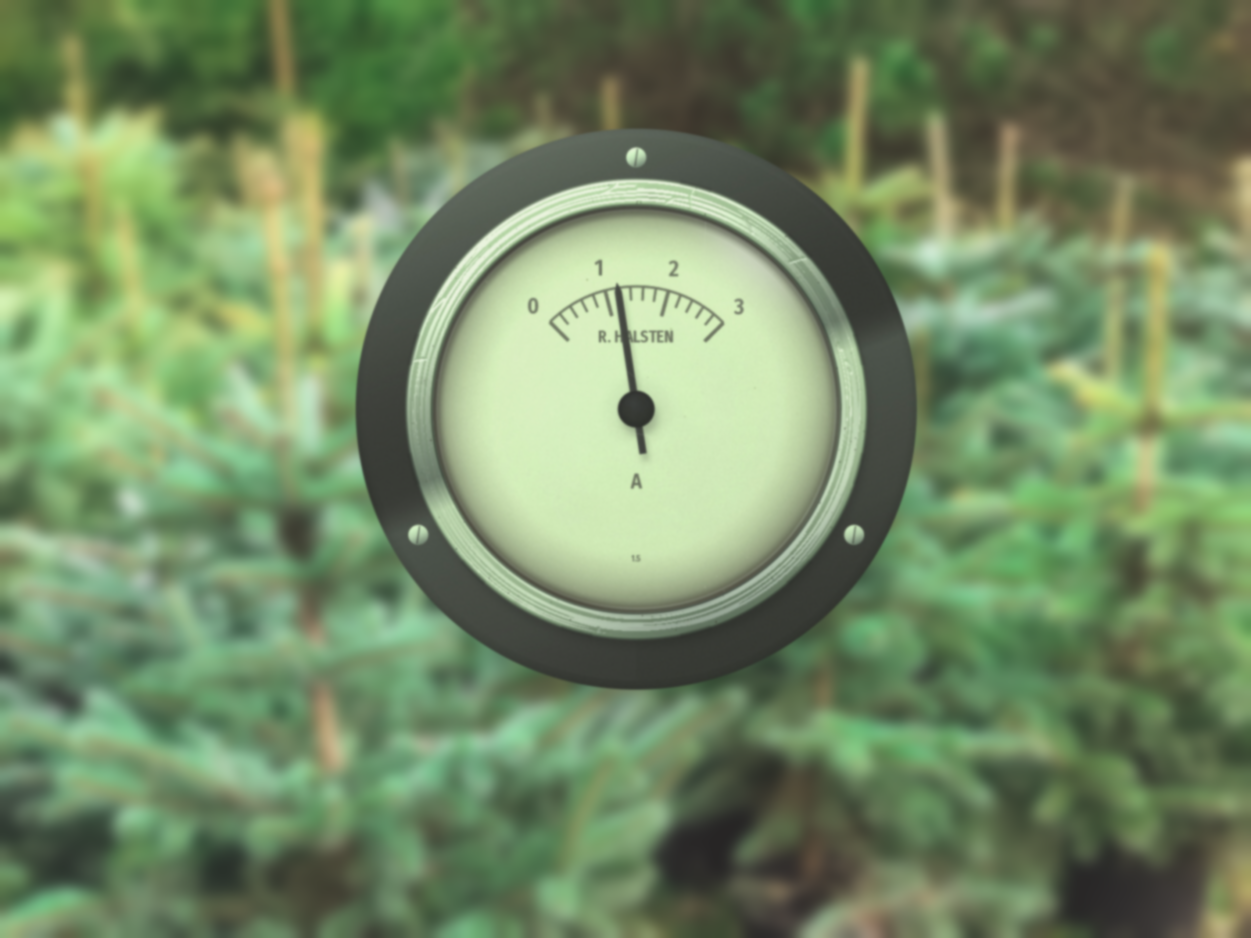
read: **1.2** A
